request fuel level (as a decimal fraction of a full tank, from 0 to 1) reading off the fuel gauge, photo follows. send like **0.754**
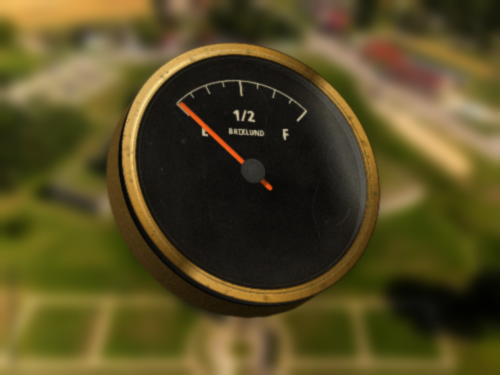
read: **0**
